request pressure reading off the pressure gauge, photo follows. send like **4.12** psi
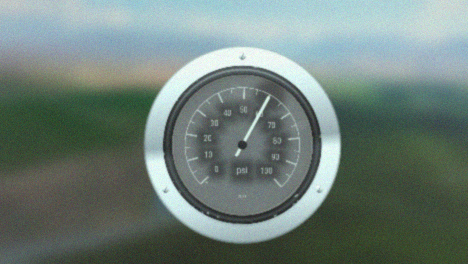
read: **60** psi
